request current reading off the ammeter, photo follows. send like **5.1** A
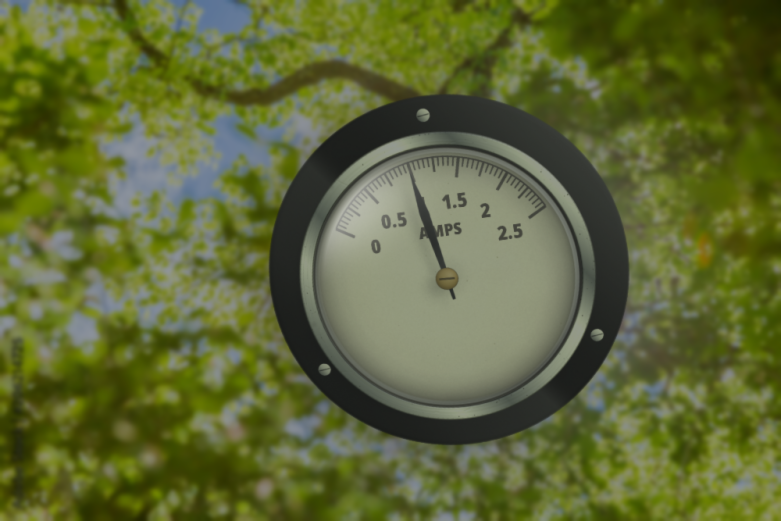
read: **1** A
